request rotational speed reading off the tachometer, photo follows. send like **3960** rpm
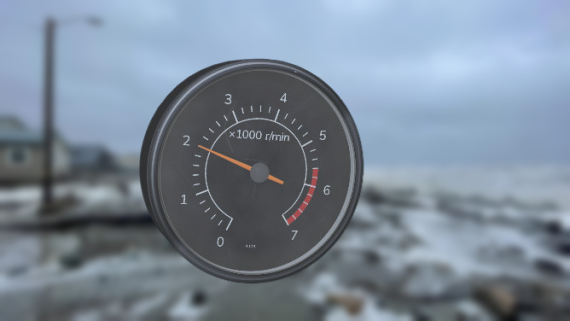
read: **2000** rpm
